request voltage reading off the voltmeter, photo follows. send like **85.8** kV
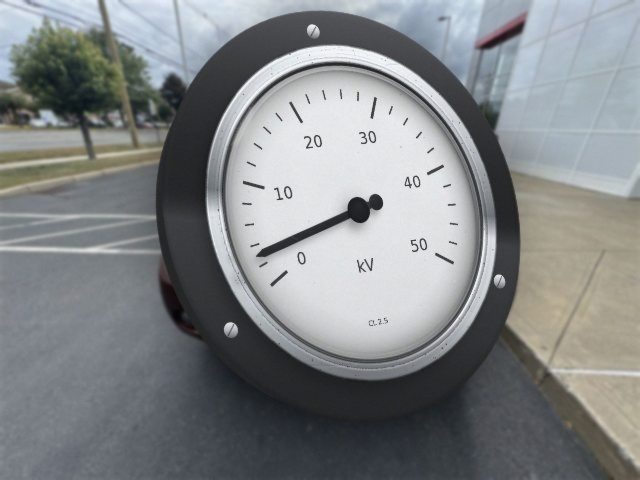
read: **3** kV
